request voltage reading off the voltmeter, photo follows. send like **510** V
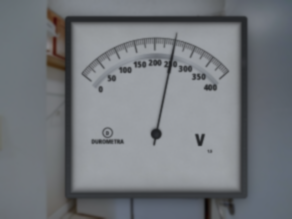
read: **250** V
